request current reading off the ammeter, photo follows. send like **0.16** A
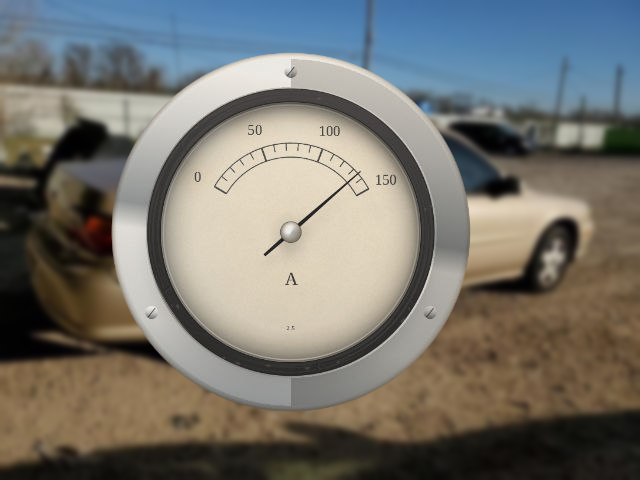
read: **135** A
